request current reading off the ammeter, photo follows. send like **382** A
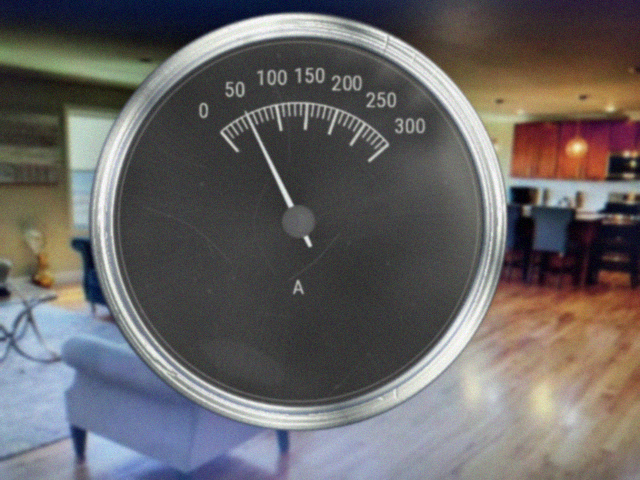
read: **50** A
